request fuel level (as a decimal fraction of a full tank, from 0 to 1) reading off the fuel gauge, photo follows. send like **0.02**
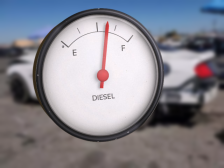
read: **0.625**
